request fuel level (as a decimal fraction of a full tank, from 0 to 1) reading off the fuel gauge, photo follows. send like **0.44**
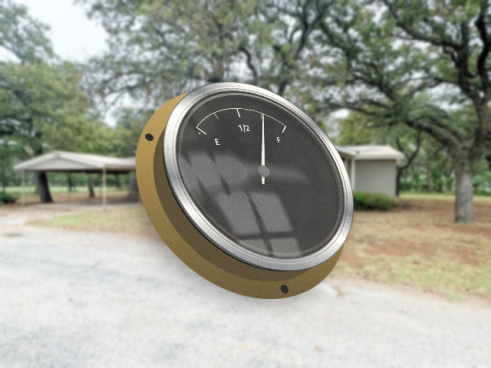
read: **0.75**
